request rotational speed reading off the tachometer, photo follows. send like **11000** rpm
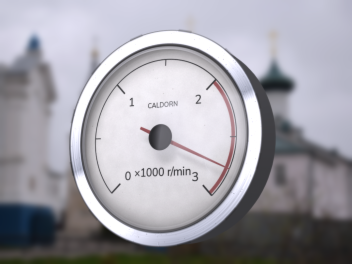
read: **2750** rpm
